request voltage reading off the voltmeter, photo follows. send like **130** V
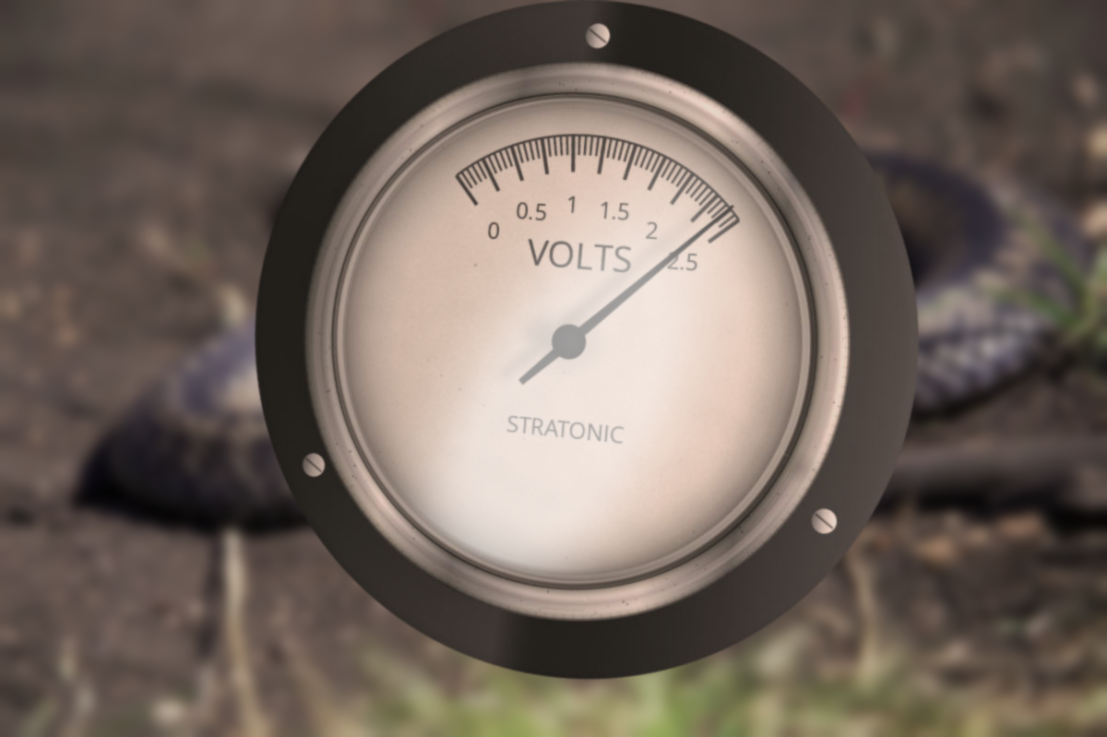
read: **2.4** V
